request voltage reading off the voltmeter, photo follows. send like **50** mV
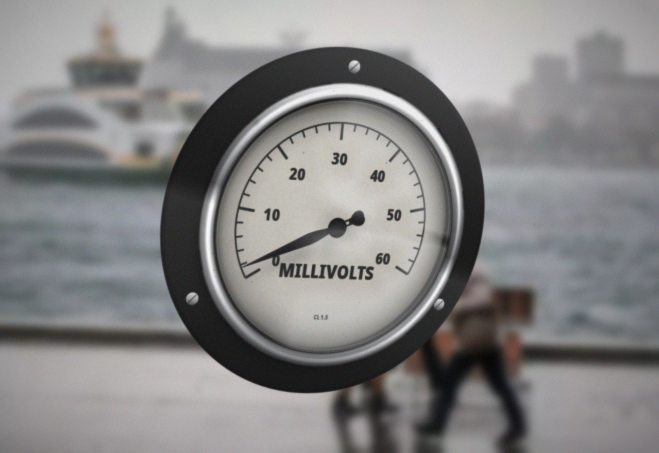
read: **2** mV
